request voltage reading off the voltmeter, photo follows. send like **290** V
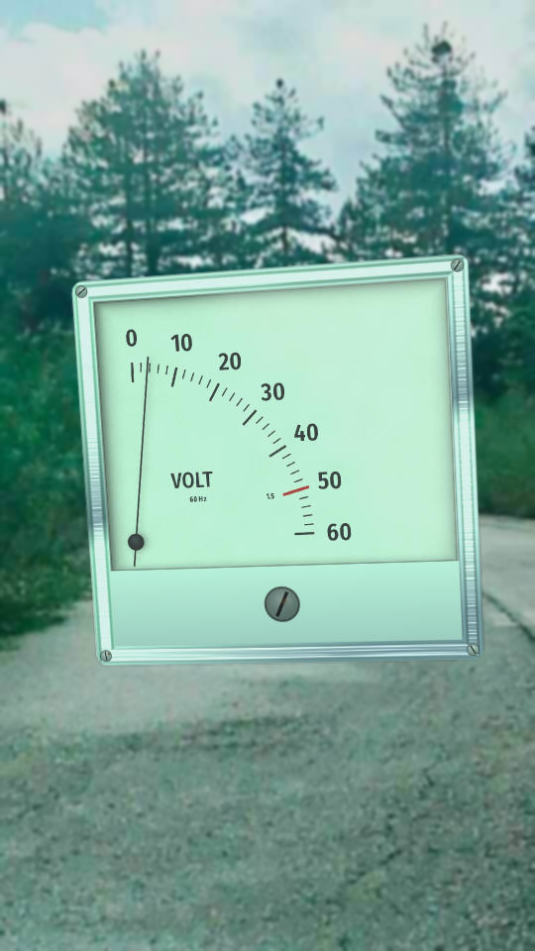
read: **4** V
